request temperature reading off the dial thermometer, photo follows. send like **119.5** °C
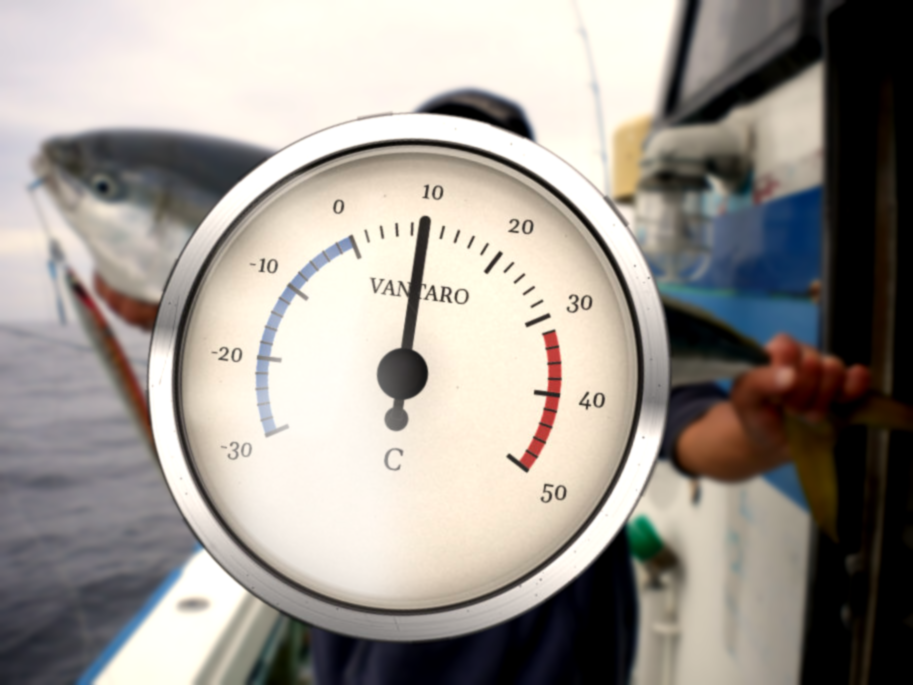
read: **10** °C
